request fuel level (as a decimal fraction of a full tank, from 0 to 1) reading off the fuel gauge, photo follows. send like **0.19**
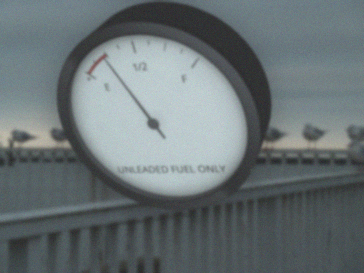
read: **0.25**
